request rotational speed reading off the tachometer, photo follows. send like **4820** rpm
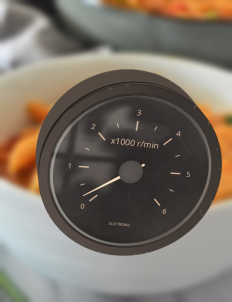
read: **250** rpm
